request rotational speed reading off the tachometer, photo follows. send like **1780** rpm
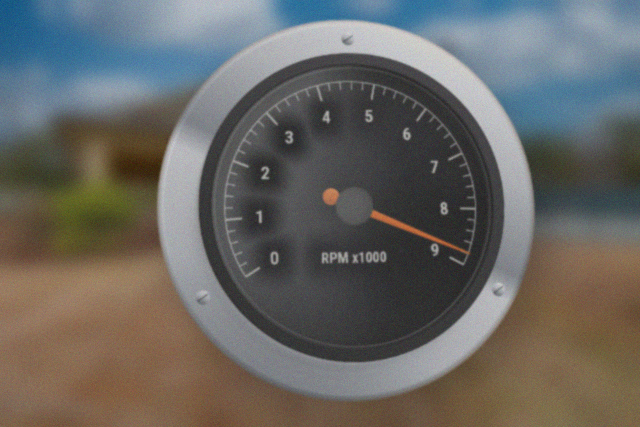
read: **8800** rpm
